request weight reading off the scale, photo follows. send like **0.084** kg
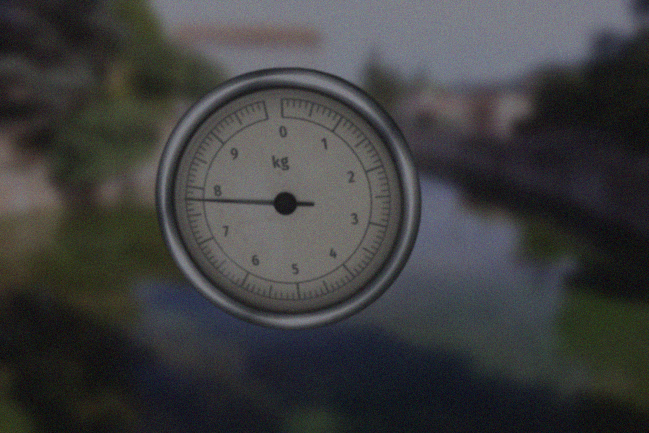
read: **7.8** kg
